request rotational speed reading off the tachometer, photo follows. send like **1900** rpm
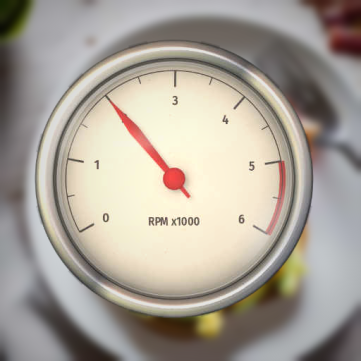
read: **2000** rpm
